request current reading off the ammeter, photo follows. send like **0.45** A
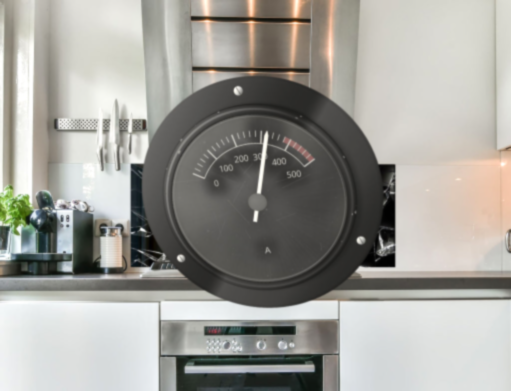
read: **320** A
